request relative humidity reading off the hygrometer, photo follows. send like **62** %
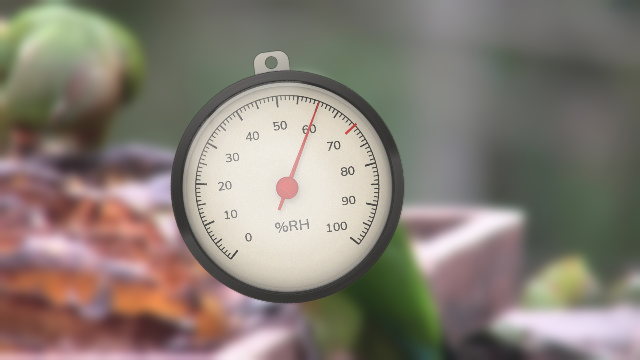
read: **60** %
